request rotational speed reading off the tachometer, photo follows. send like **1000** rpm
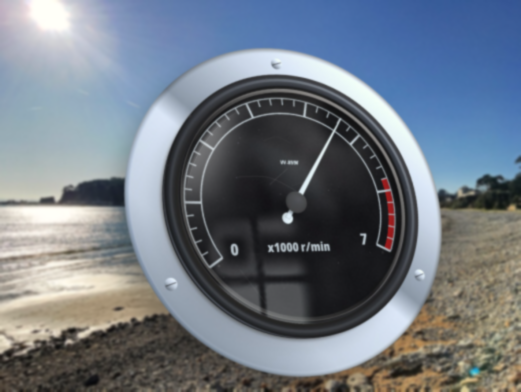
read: **4600** rpm
